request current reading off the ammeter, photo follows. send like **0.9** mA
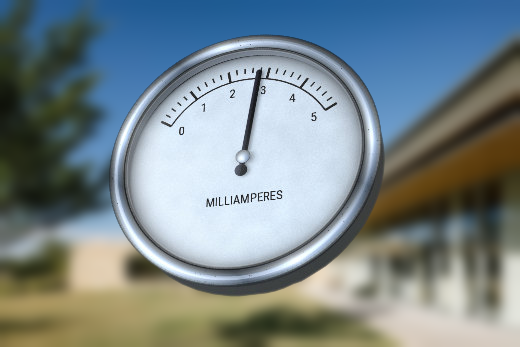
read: **2.8** mA
